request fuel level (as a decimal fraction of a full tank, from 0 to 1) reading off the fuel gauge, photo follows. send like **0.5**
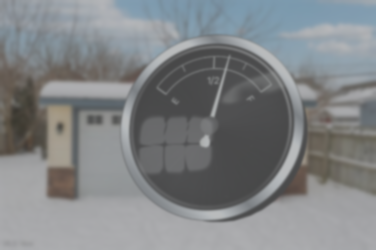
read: **0.625**
